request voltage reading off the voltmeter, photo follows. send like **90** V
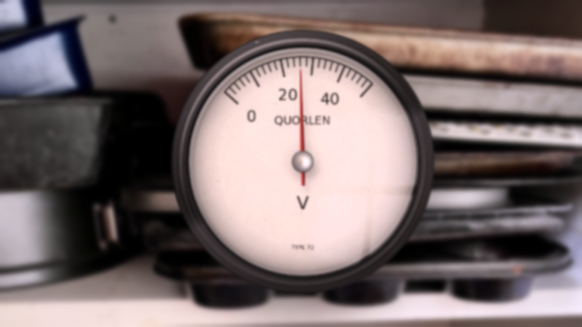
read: **26** V
